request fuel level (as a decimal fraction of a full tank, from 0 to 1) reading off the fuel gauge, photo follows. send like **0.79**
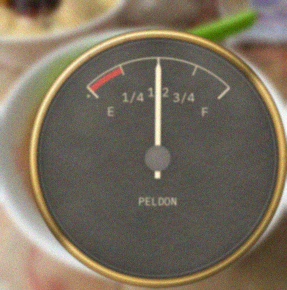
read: **0.5**
